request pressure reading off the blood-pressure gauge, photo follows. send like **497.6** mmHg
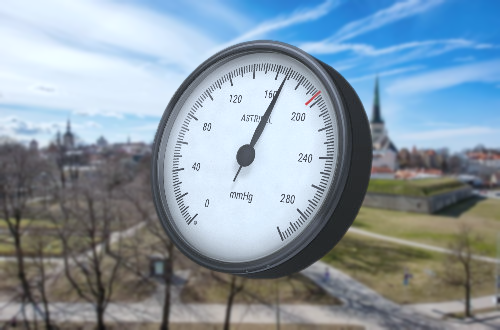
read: **170** mmHg
